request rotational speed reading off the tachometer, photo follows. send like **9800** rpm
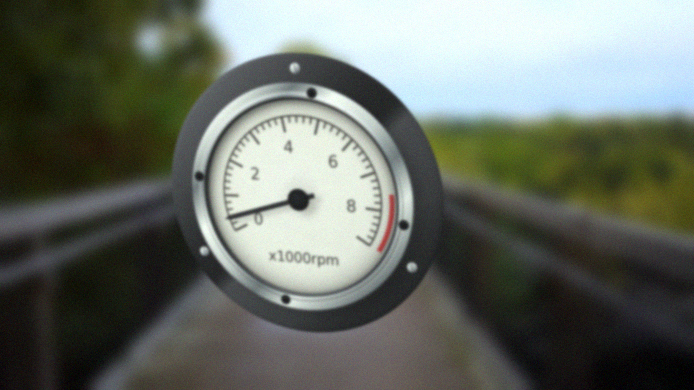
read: **400** rpm
